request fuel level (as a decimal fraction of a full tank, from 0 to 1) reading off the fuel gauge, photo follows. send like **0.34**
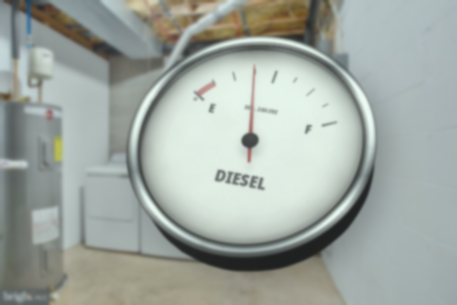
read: **0.375**
